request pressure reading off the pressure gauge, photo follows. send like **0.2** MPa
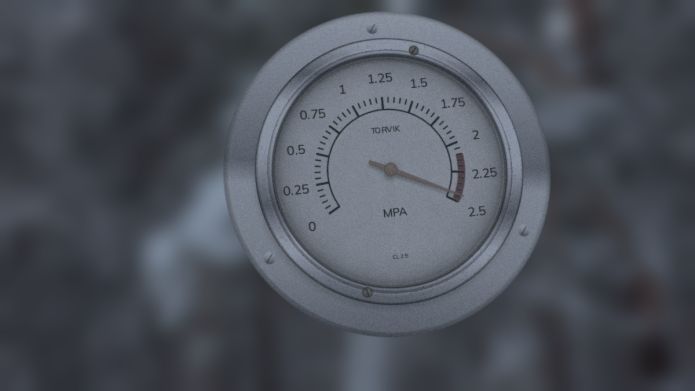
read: **2.45** MPa
